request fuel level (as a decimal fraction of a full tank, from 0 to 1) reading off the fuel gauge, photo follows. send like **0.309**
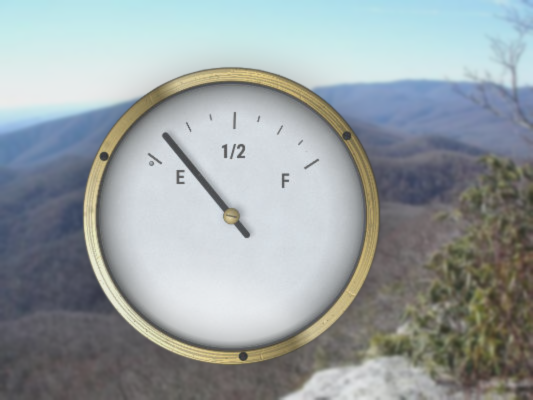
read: **0.125**
